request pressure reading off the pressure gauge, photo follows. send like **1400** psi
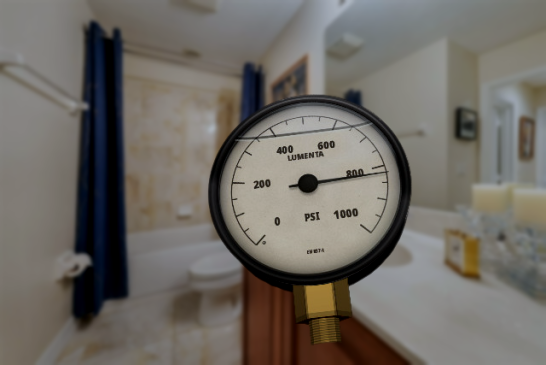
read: **825** psi
